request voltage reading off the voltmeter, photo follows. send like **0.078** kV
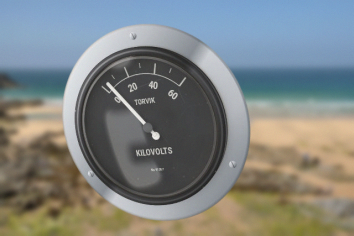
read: **5** kV
